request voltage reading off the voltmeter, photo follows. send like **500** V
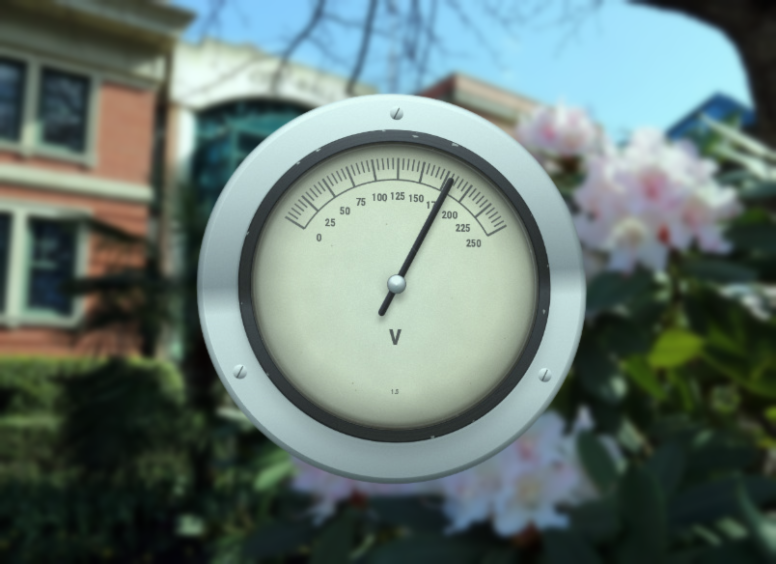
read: **180** V
